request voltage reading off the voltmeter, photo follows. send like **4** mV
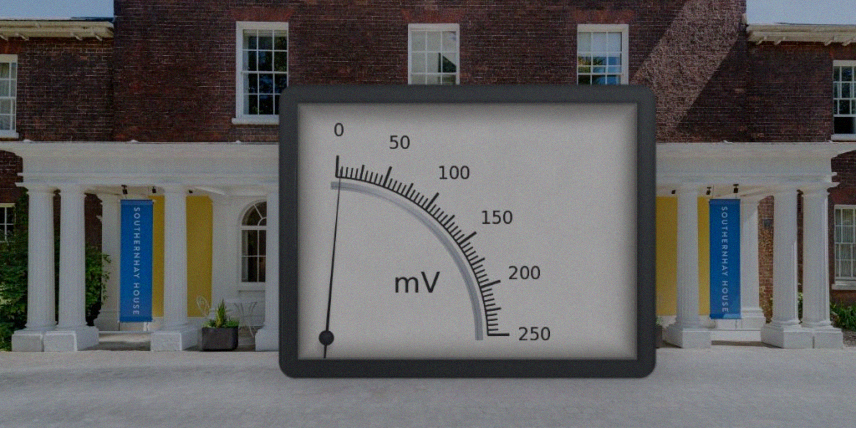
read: **5** mV
